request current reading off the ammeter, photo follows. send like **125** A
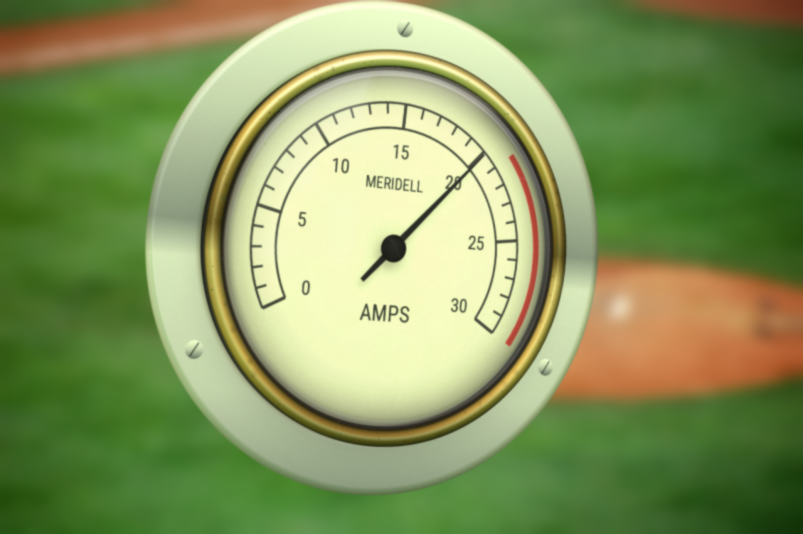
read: **20** A
